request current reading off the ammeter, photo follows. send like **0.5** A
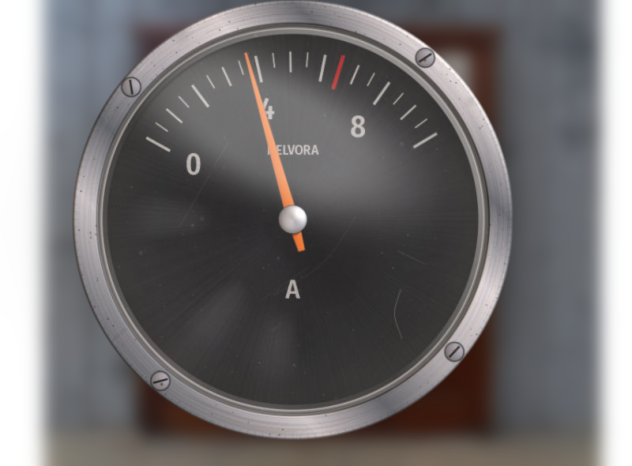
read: **3.75** A
